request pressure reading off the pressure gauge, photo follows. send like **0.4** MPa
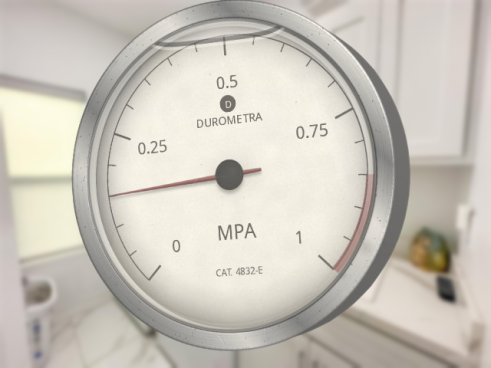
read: **0.15** MPa
